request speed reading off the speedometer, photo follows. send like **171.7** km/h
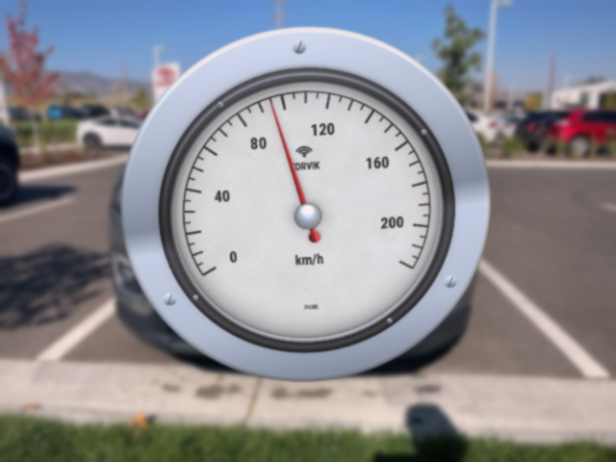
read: **95** km/h
